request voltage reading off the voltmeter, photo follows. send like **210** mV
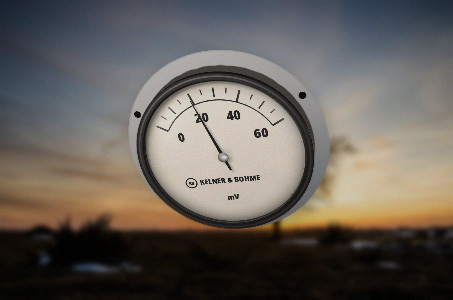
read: **20** mV
